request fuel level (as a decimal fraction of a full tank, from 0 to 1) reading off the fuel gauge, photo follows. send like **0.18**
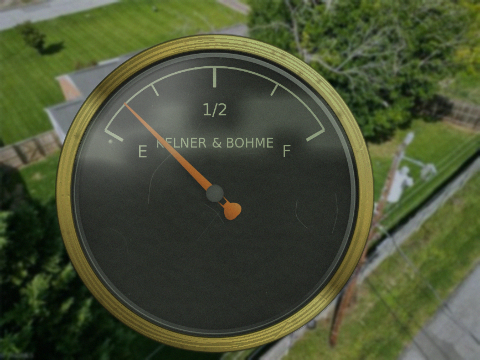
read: **0.125**
